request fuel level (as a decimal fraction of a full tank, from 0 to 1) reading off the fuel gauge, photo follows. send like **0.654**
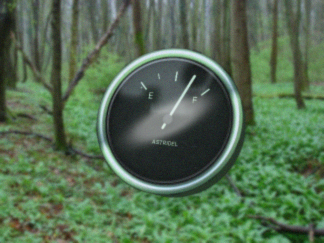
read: **0.75**
